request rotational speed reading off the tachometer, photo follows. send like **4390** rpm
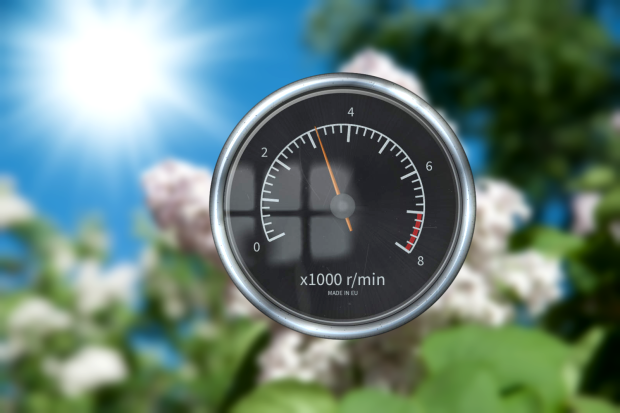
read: **3200** rpm
